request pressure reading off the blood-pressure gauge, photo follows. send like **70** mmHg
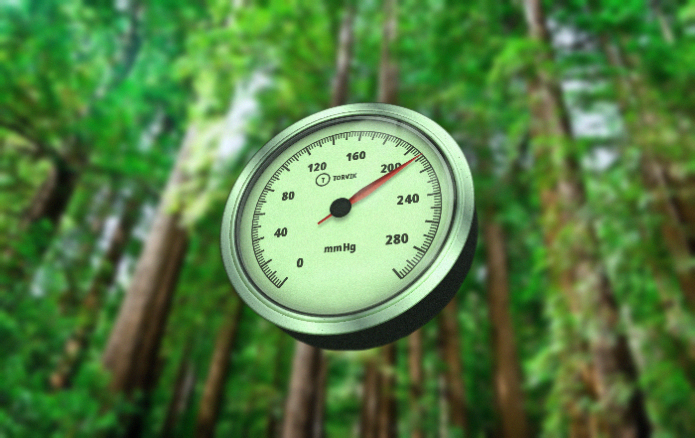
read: **210** mmHg
